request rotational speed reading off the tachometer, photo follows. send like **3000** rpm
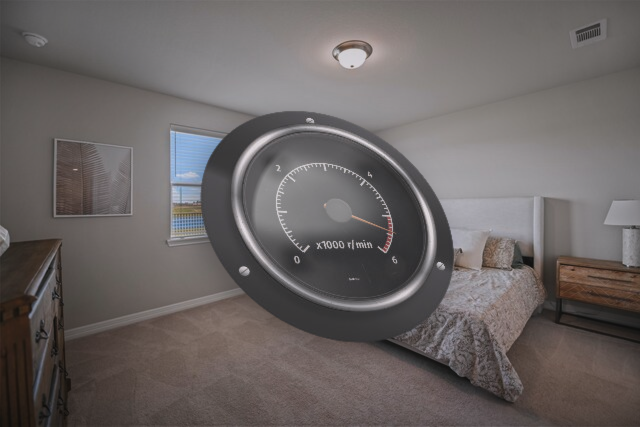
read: **5500** rpm
